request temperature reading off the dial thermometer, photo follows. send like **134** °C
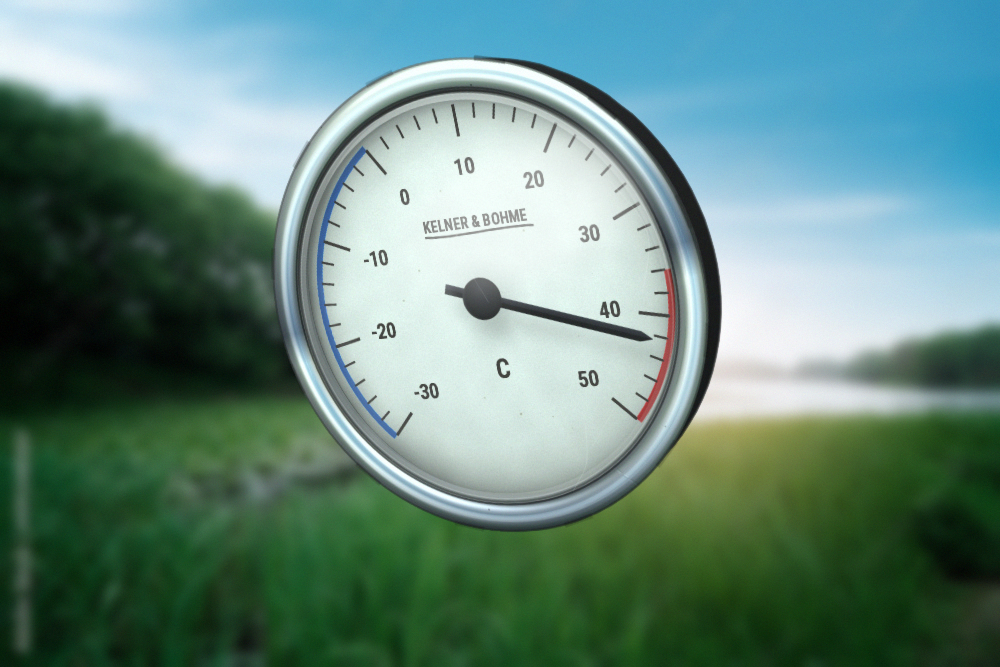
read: **42** °C
